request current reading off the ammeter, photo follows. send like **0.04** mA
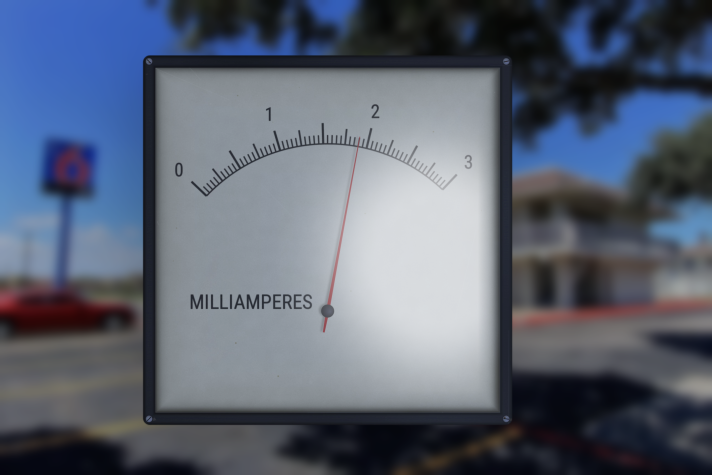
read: **1.9** mA
